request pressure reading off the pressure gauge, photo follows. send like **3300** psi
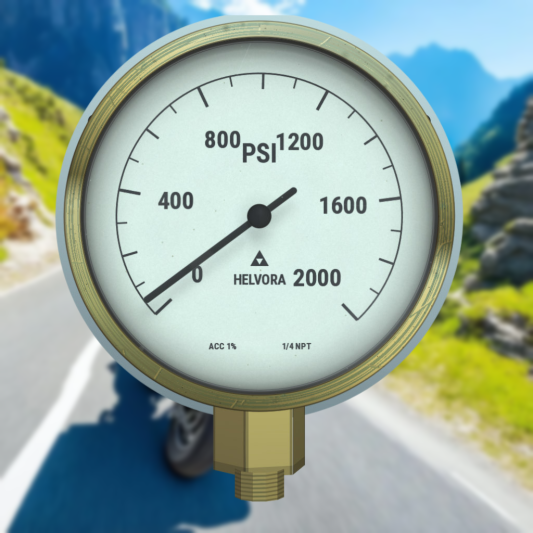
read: **50** psi
